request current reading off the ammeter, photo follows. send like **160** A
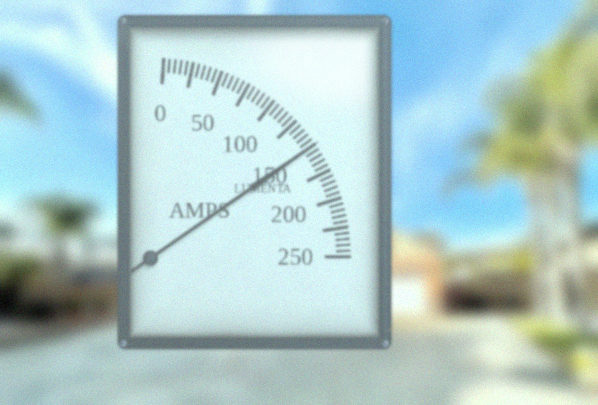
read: **150** A
